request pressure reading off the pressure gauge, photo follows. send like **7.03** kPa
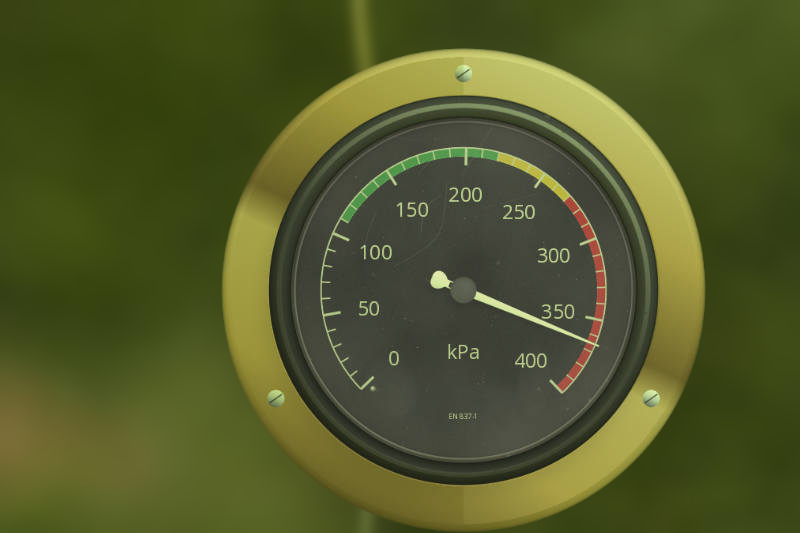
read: **365** kPa
